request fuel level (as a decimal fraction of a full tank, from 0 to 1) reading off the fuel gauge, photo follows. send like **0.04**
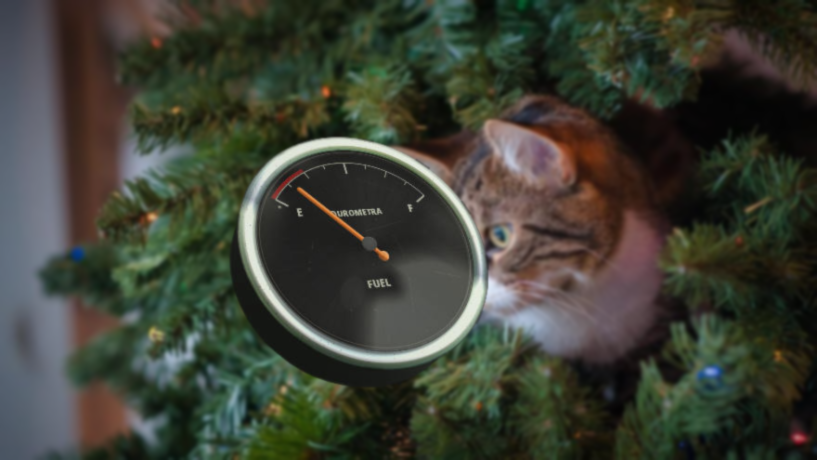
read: **0.125**
